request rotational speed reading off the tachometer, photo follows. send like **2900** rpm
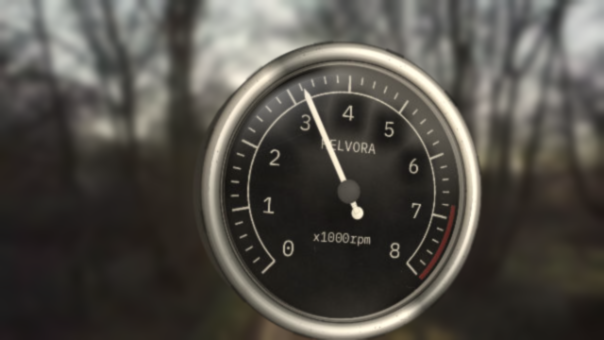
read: **3200** rpm
